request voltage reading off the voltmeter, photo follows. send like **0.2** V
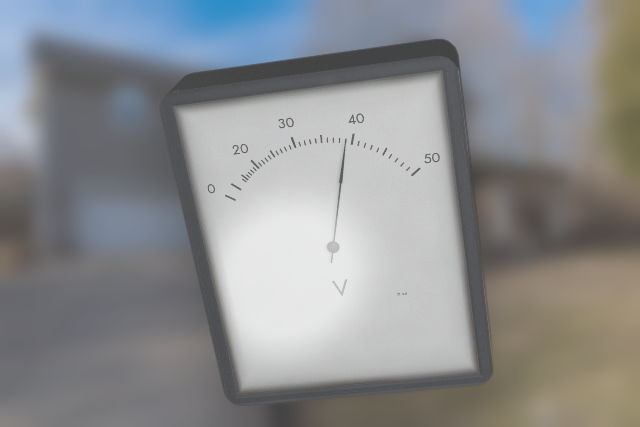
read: **39** V
